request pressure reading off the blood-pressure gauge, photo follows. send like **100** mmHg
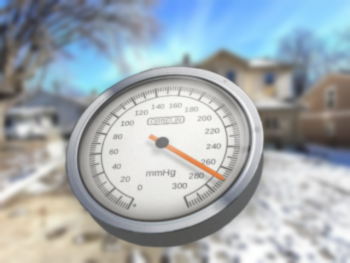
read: **270** mmHg
